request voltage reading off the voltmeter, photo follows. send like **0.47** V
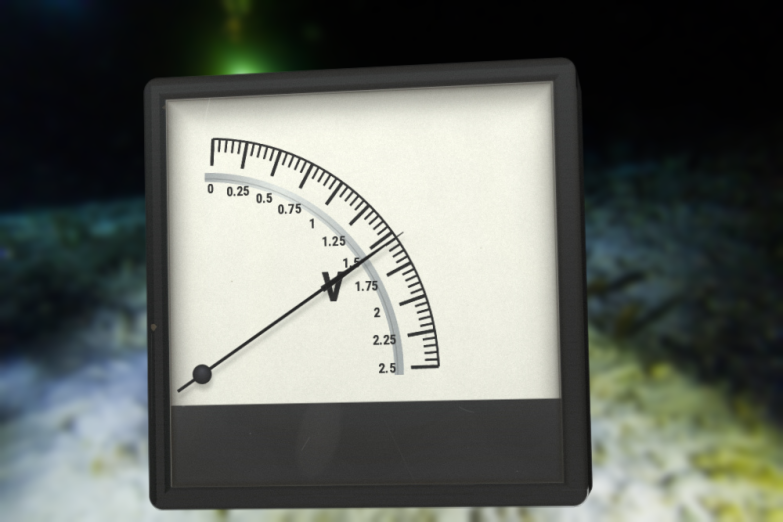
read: **1.55** V
